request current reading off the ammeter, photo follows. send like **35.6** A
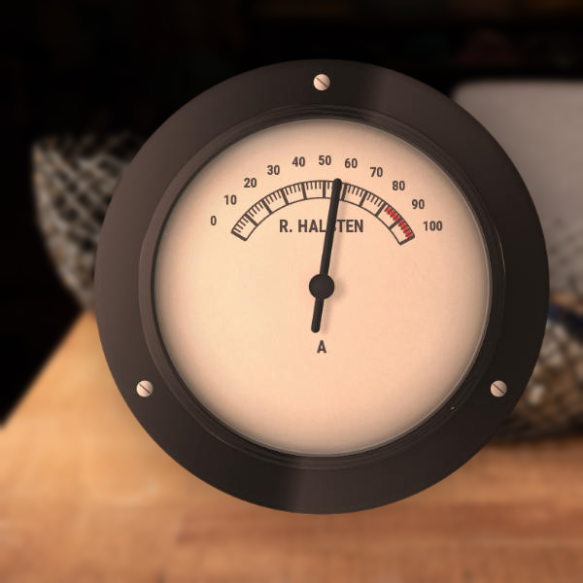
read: **56** A
